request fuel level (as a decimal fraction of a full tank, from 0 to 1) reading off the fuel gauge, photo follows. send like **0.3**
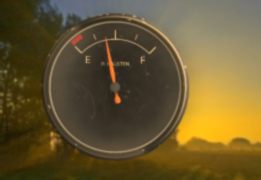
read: **0.375**
